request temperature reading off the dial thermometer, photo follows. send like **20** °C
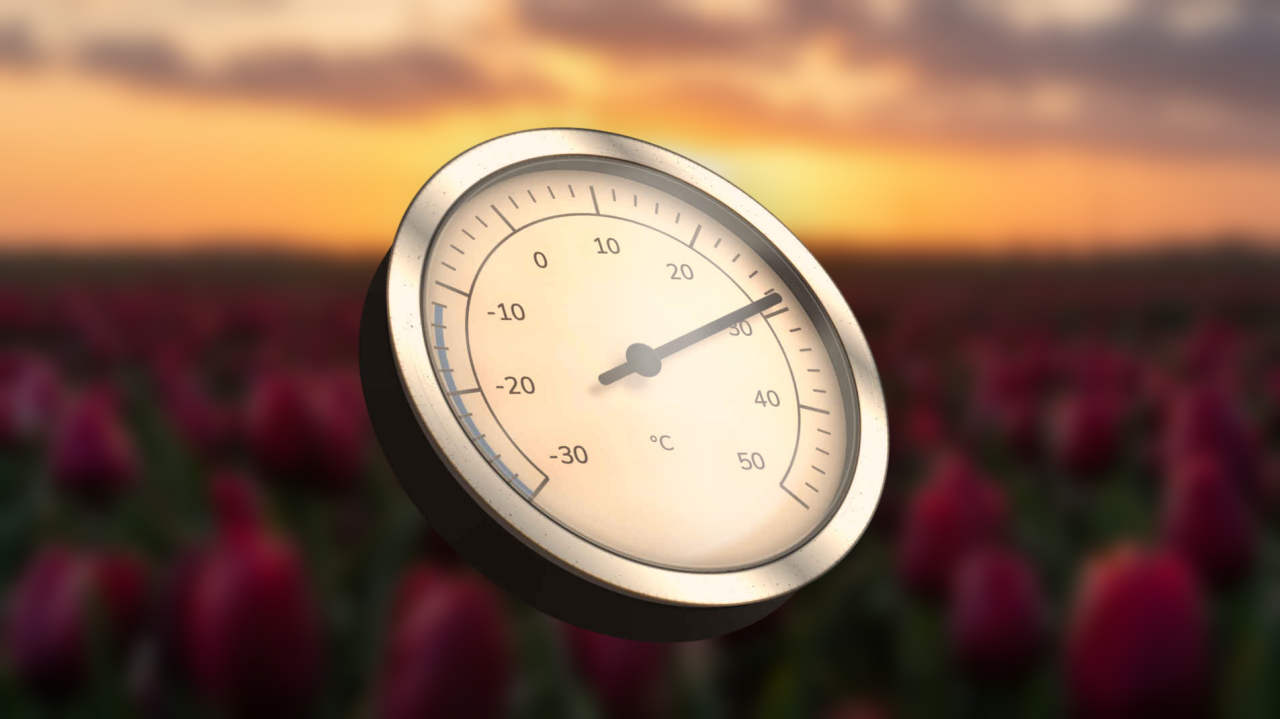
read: **29** °C
